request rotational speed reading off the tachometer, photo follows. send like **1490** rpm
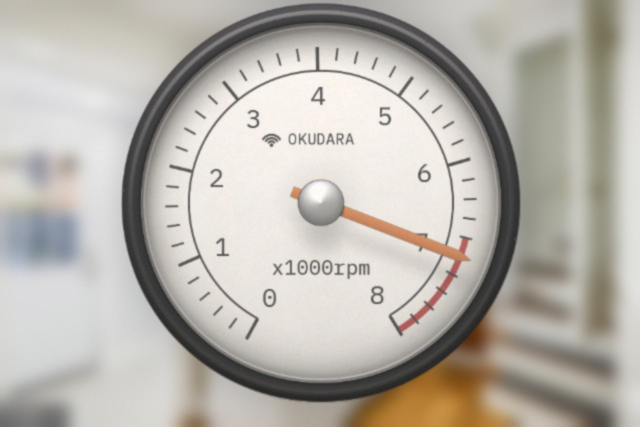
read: **7000** rpm
